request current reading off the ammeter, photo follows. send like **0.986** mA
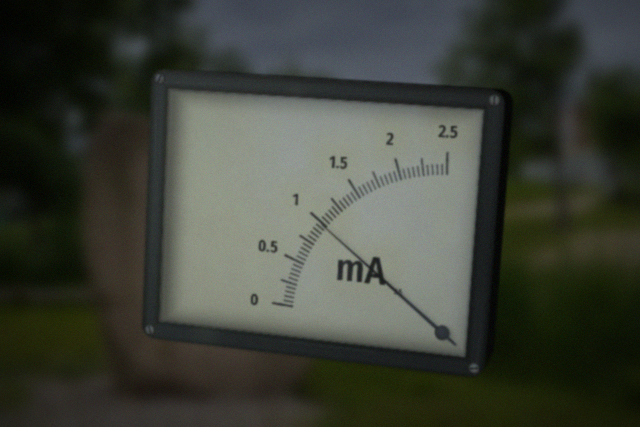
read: **1** mA
